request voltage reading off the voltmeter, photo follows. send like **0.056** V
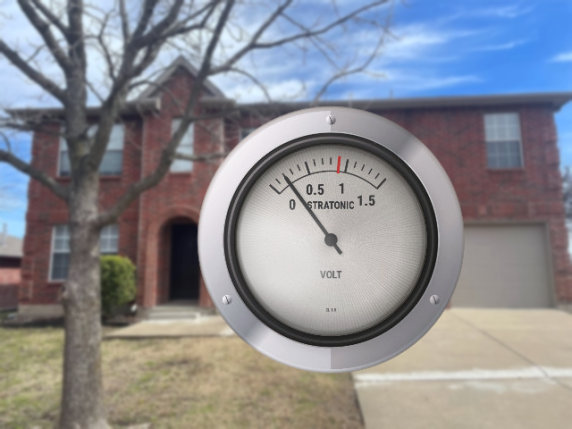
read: **0.2** V
